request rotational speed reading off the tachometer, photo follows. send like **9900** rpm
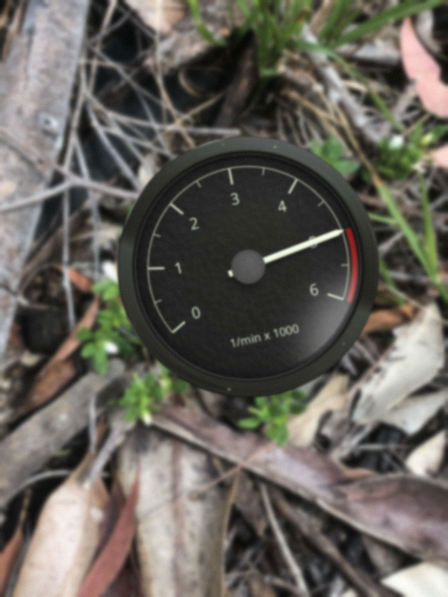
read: **5000** rpm
